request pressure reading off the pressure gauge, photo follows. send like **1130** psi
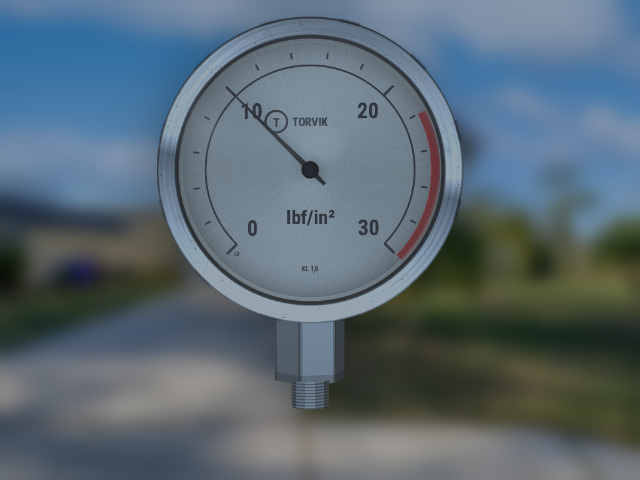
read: **10** psi
